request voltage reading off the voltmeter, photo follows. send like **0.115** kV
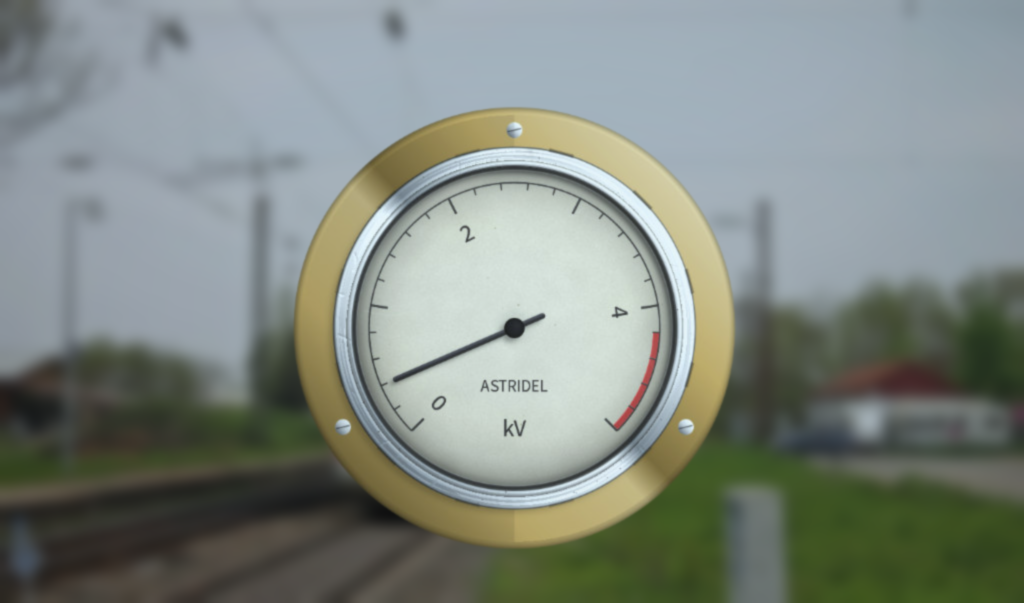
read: **0.4** kV
